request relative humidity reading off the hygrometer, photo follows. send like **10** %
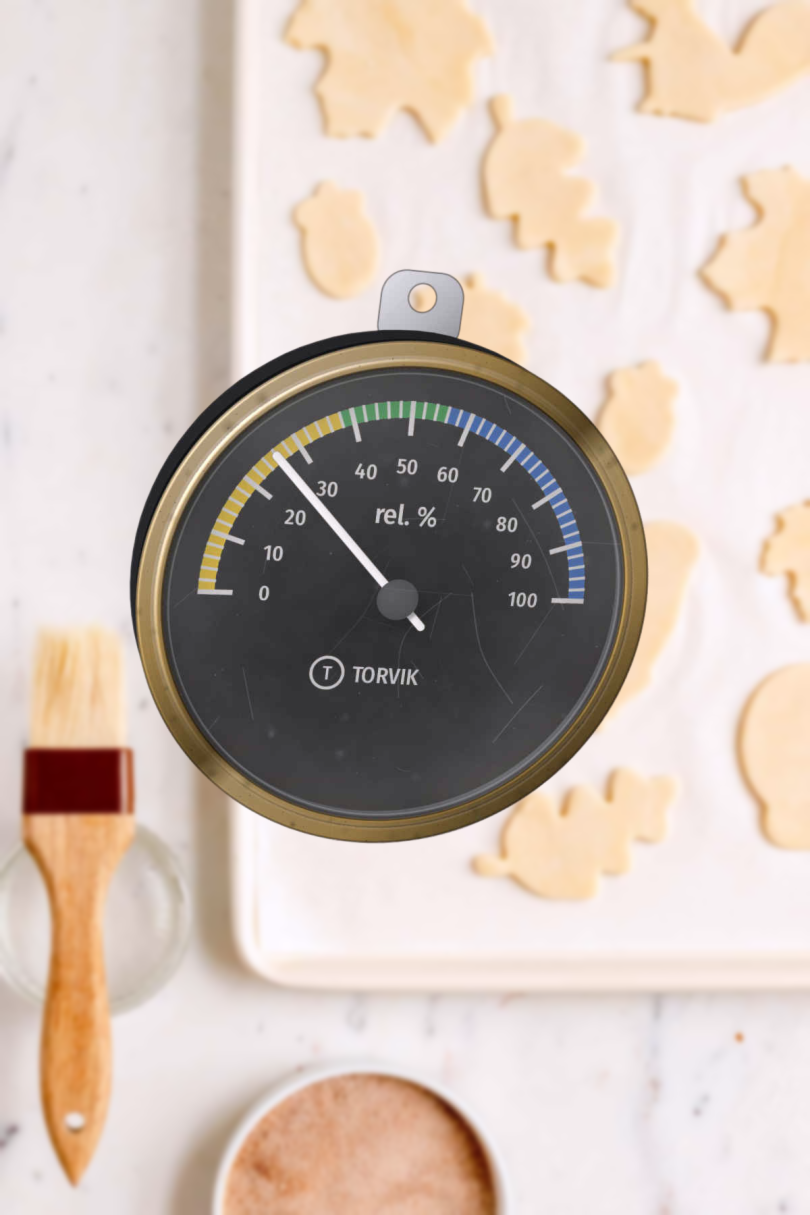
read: **26** %
